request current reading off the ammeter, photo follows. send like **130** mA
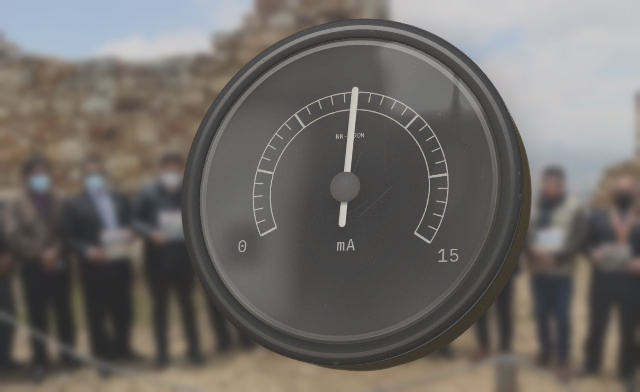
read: **7.5** mA
